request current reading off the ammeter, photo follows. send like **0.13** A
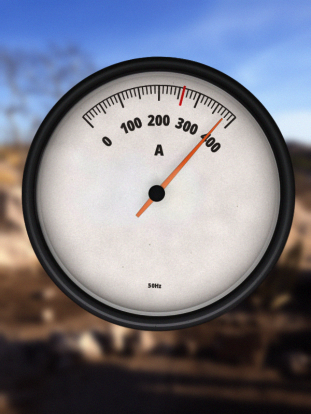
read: **380** A
